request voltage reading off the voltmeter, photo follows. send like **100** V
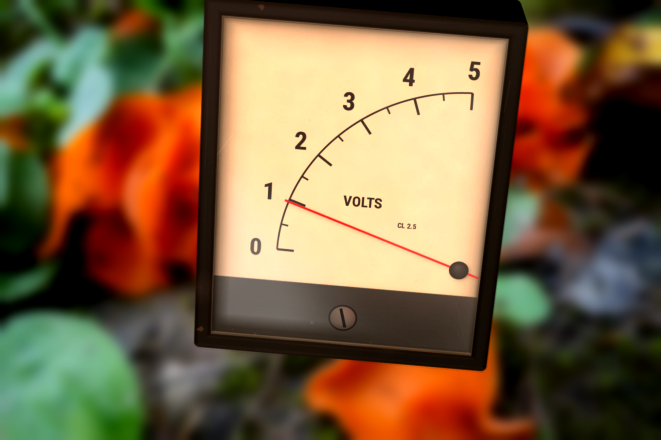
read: **1** V
